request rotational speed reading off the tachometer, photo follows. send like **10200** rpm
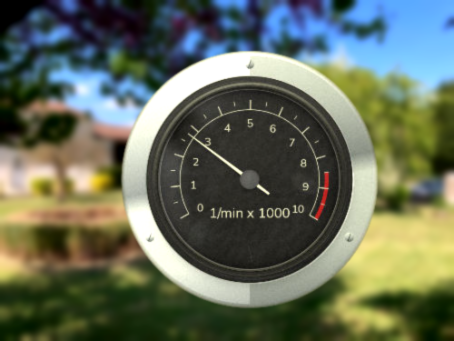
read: **2750** rpm
